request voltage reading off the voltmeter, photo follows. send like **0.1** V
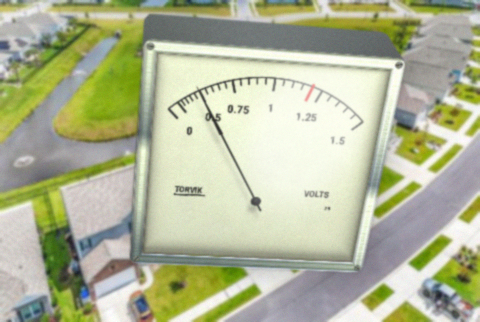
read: **0.5** V
